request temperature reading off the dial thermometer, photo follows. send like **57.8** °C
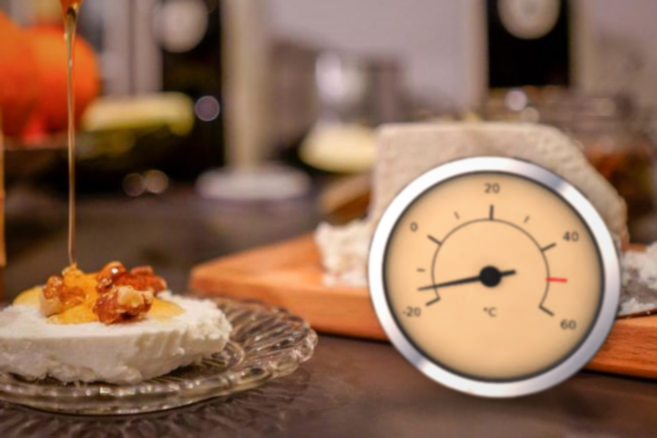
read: **-15** °C
